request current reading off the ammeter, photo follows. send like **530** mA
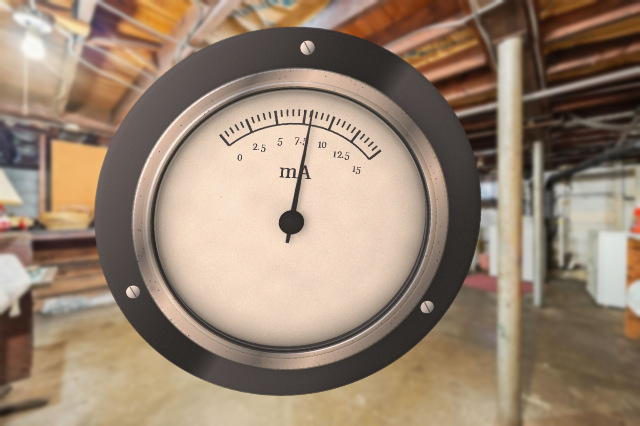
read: **8** mA
